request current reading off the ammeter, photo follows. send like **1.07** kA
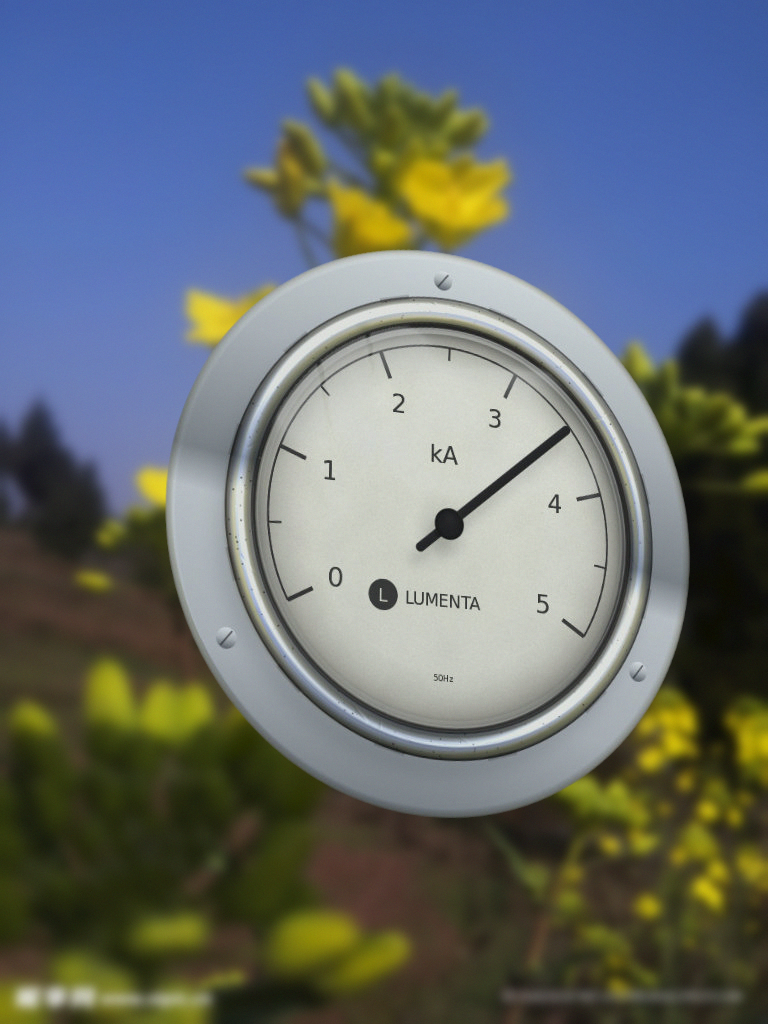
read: **3.5** kA
